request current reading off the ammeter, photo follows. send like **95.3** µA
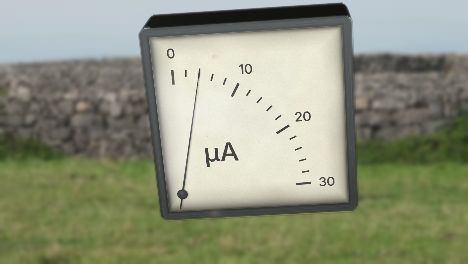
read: **4** µA
